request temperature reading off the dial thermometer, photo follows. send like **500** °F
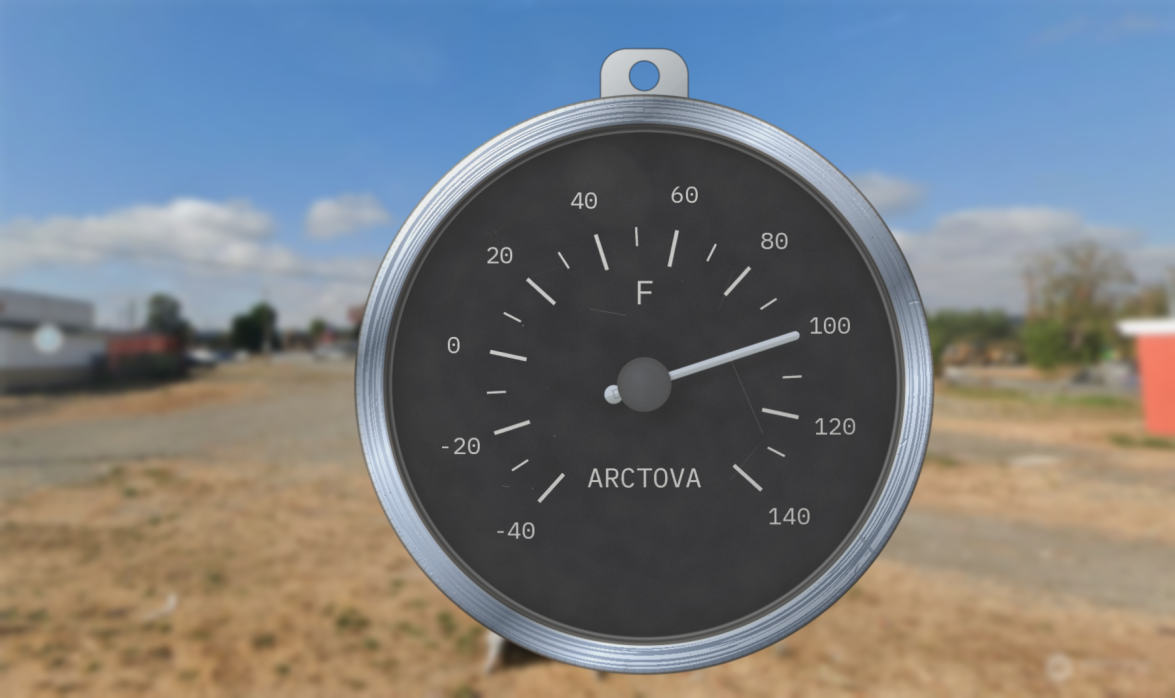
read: **100** °F
